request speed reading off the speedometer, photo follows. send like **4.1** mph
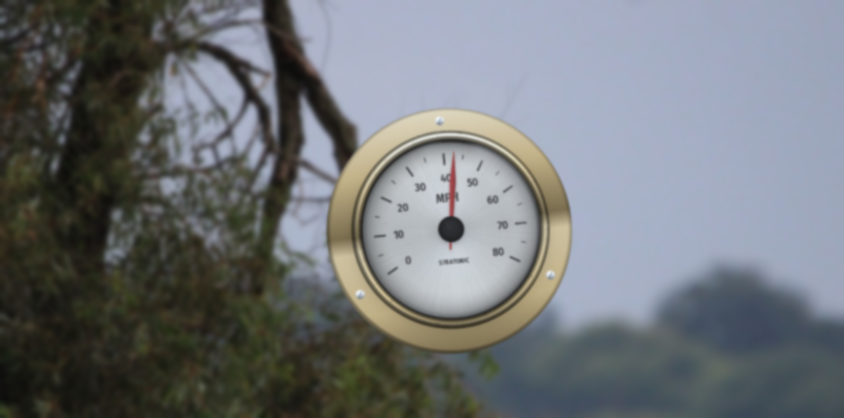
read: **42.5** mph
